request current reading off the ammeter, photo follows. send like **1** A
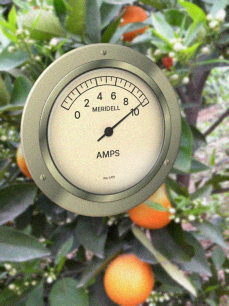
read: **9.5** A
